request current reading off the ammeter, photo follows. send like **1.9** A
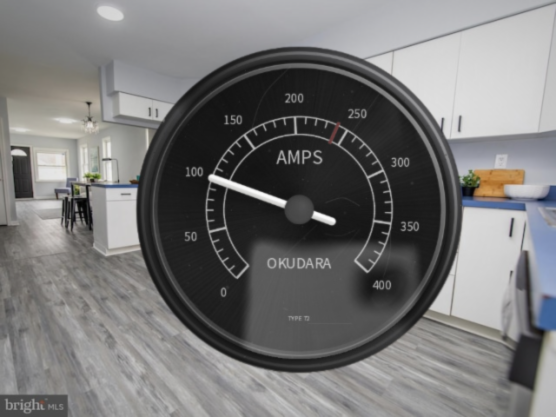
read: **100** A
